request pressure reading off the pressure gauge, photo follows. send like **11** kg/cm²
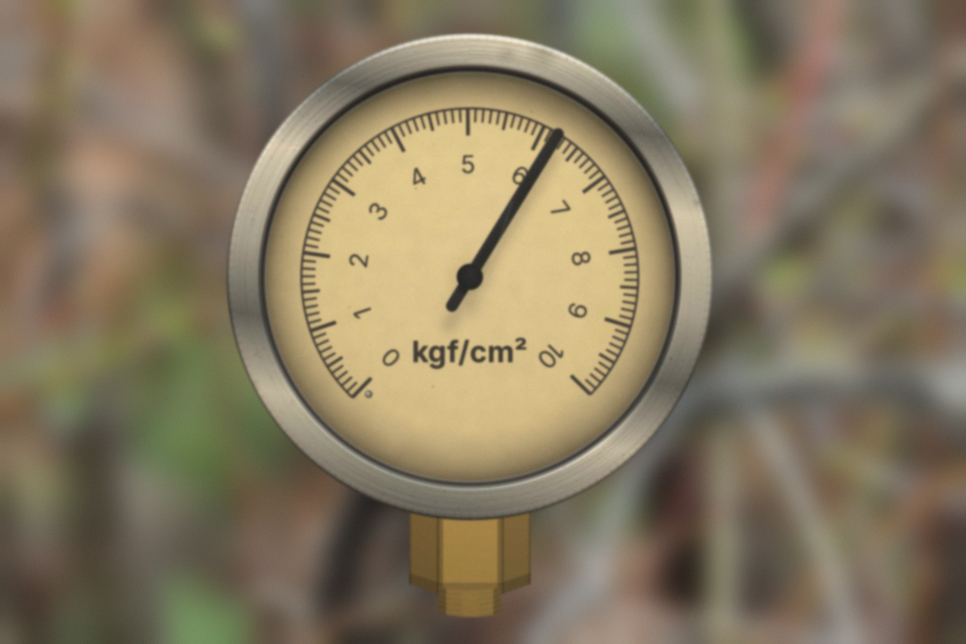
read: **6.2** kg/cm²
